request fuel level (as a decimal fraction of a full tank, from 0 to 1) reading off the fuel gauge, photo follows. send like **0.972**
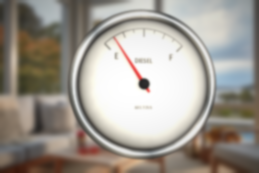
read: **0.125**
